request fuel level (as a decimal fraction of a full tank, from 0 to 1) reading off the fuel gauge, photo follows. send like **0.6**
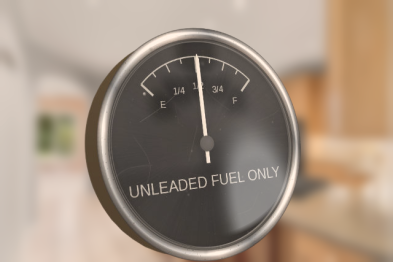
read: **0.5**
